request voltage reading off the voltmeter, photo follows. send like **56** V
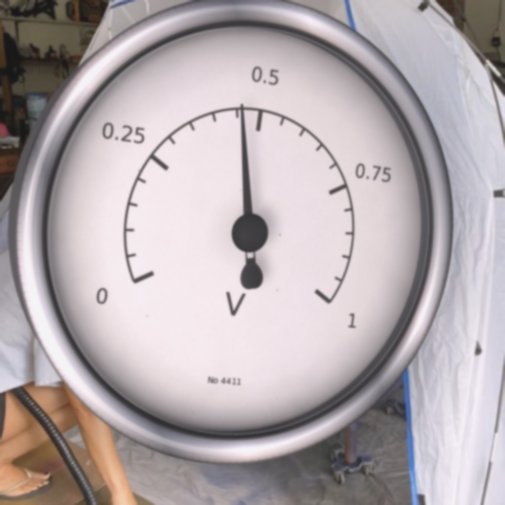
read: **0.45** V
